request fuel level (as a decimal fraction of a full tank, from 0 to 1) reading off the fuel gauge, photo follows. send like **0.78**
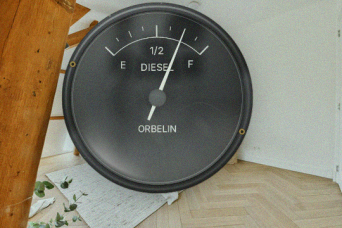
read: **0.75**
